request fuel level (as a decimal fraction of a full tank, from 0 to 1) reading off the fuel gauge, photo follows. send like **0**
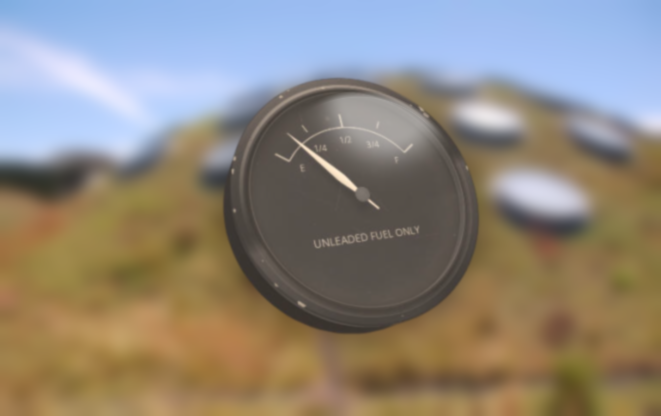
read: **0.125**
